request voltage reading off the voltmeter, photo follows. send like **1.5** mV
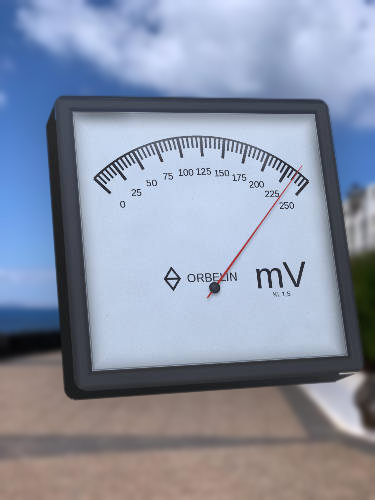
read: **235** mV
